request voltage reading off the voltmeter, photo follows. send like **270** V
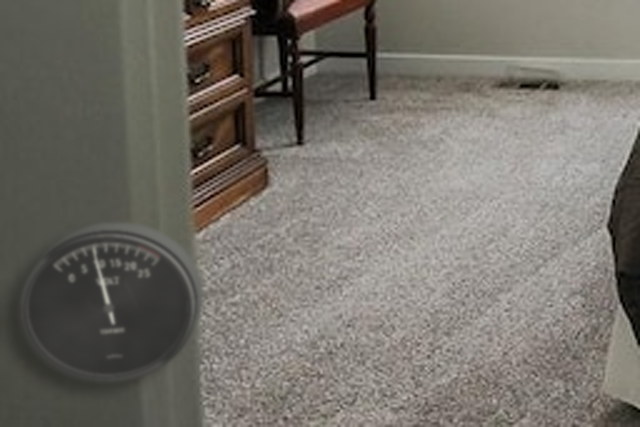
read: **10** V
